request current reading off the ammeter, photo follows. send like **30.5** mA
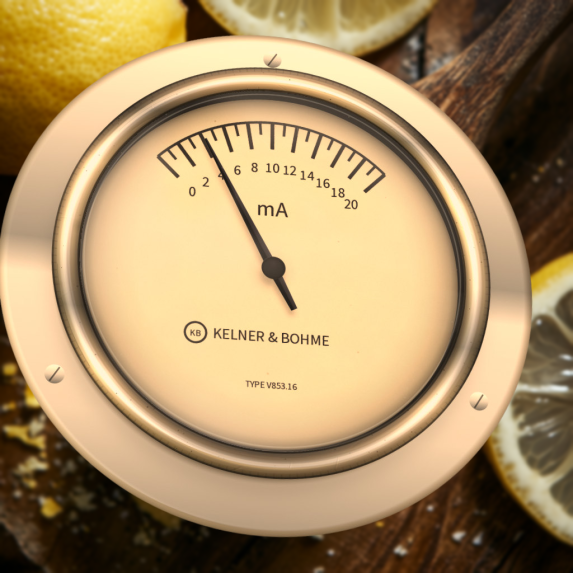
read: **4** mA
